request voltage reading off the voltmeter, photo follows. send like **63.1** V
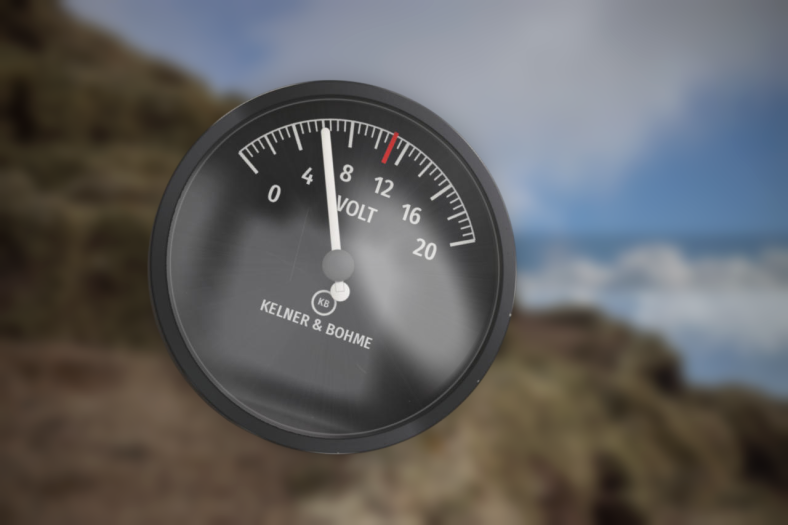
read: **6** V
